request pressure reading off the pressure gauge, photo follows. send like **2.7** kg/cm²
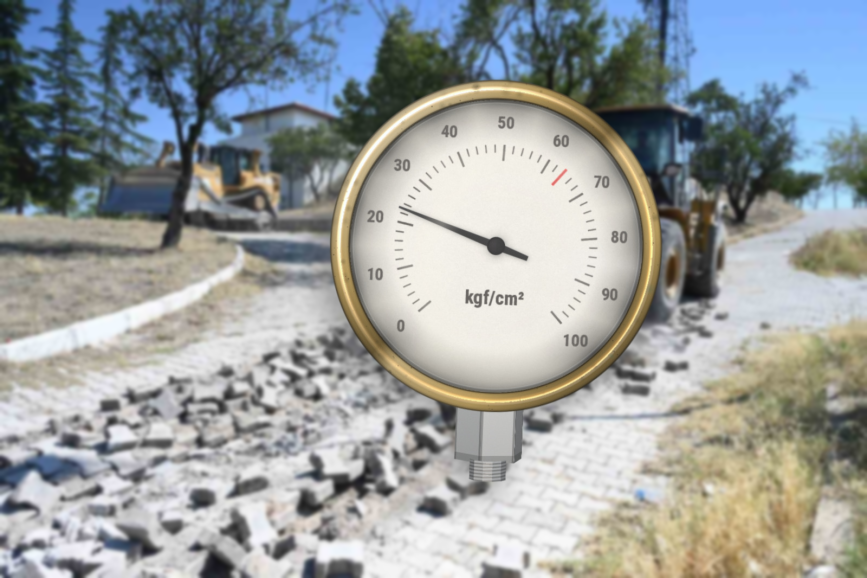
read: **23** kg/cm²
